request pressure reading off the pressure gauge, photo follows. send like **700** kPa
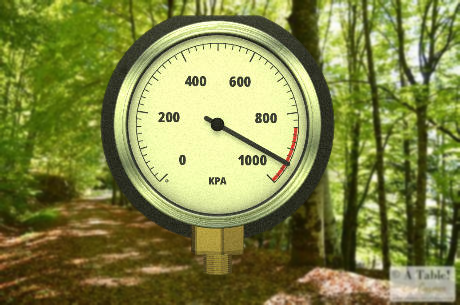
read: **940** kPa
